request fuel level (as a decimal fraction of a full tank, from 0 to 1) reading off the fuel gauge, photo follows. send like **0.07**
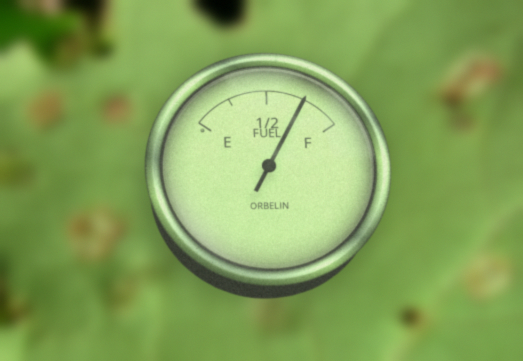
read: **0.75**
